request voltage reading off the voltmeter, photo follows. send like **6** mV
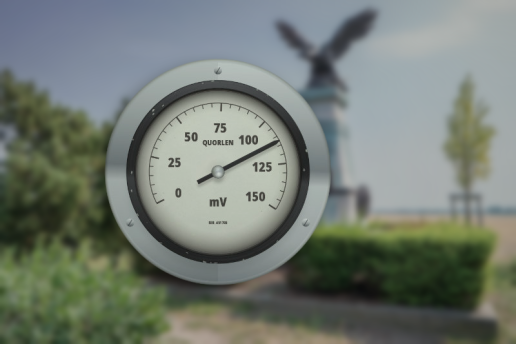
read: **112.5** mV
